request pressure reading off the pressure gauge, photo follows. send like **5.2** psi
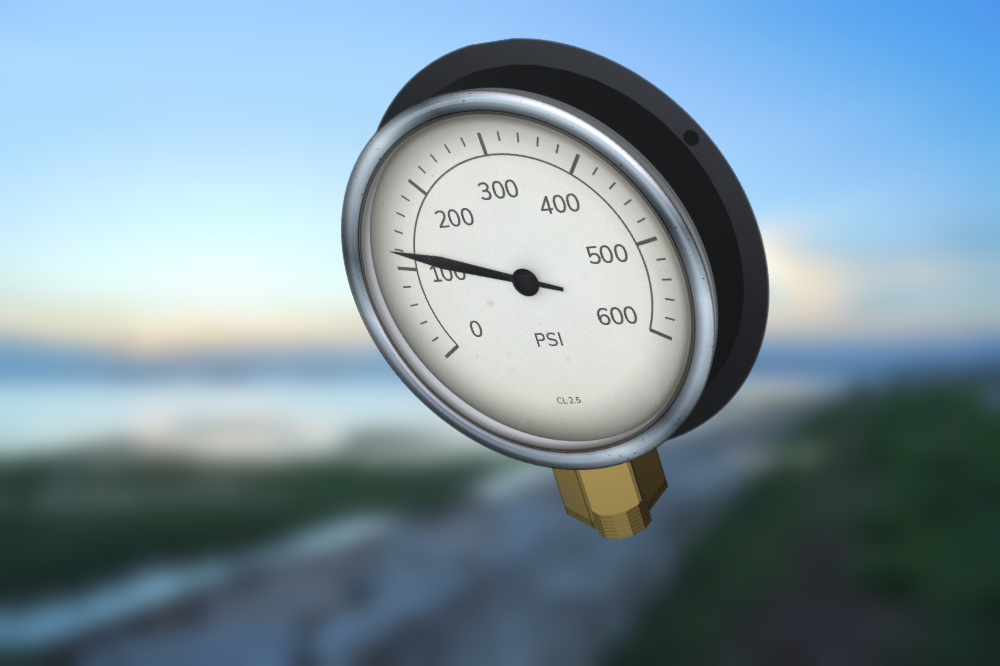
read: **120** psi
